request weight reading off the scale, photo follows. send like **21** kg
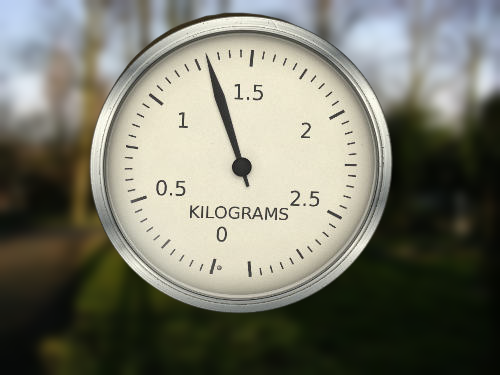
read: **1.3** kg
